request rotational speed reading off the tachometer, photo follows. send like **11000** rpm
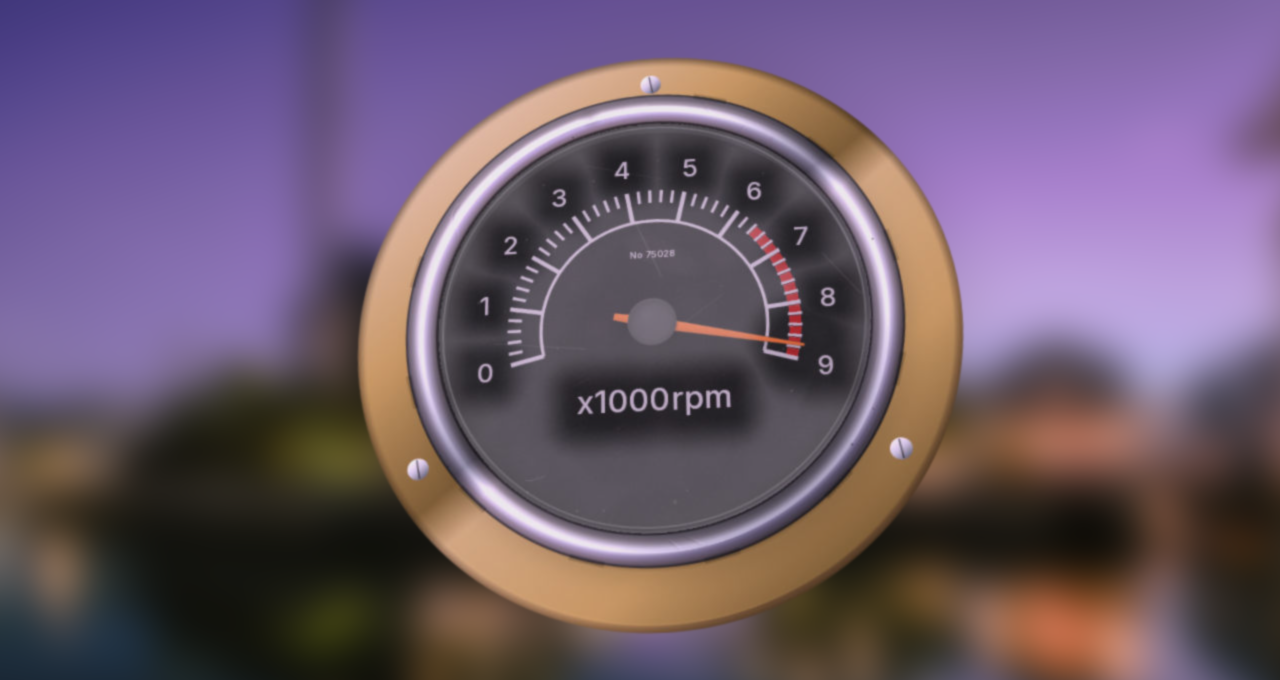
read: **8800** rpm
